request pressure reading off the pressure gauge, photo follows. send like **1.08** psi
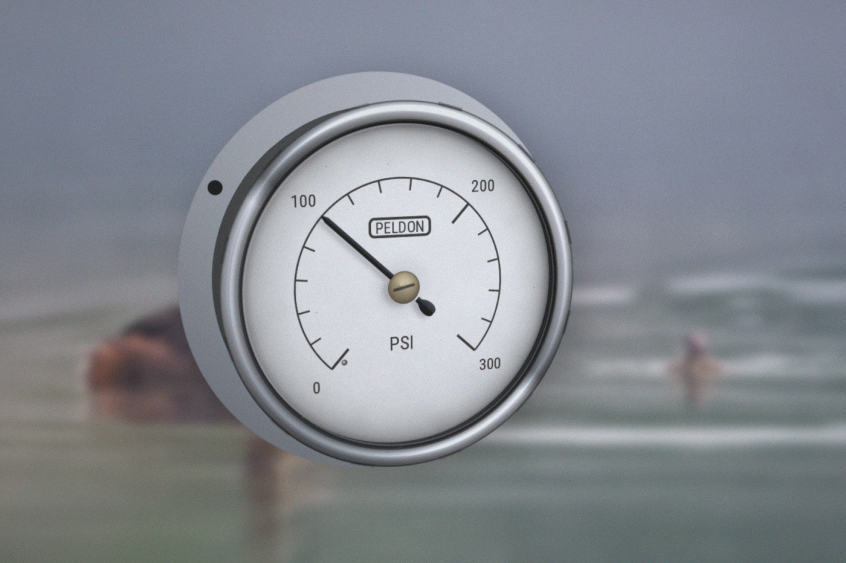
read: **100** psi
